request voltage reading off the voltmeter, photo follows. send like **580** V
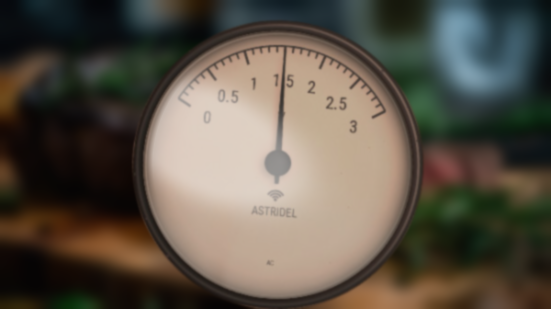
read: **1.5** V
